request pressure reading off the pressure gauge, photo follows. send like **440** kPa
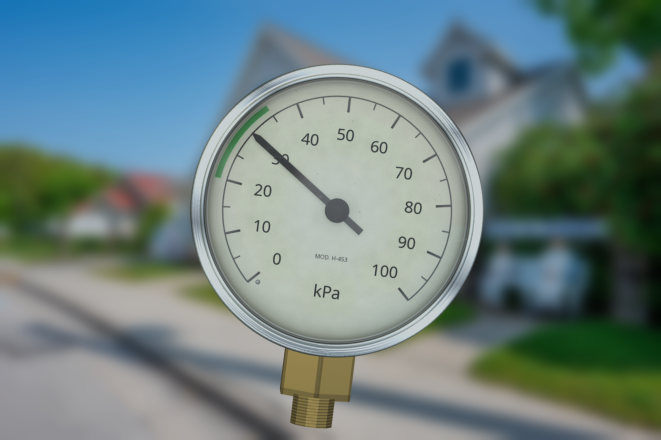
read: **30** kPa
